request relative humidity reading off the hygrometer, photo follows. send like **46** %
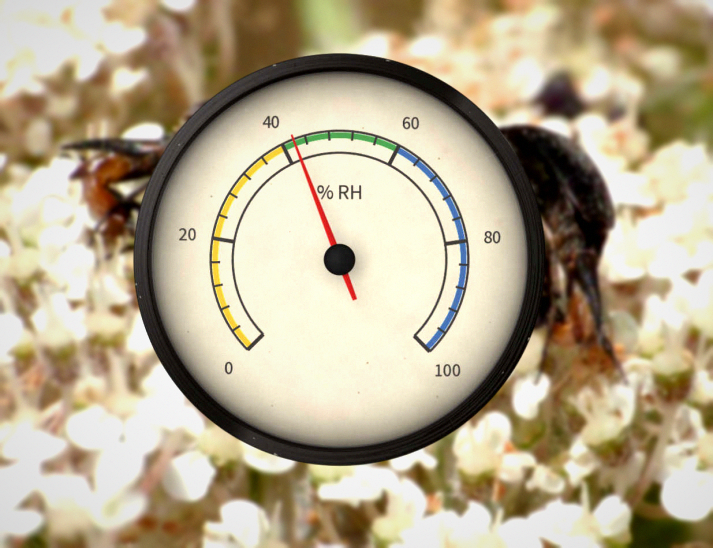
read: **42** %
